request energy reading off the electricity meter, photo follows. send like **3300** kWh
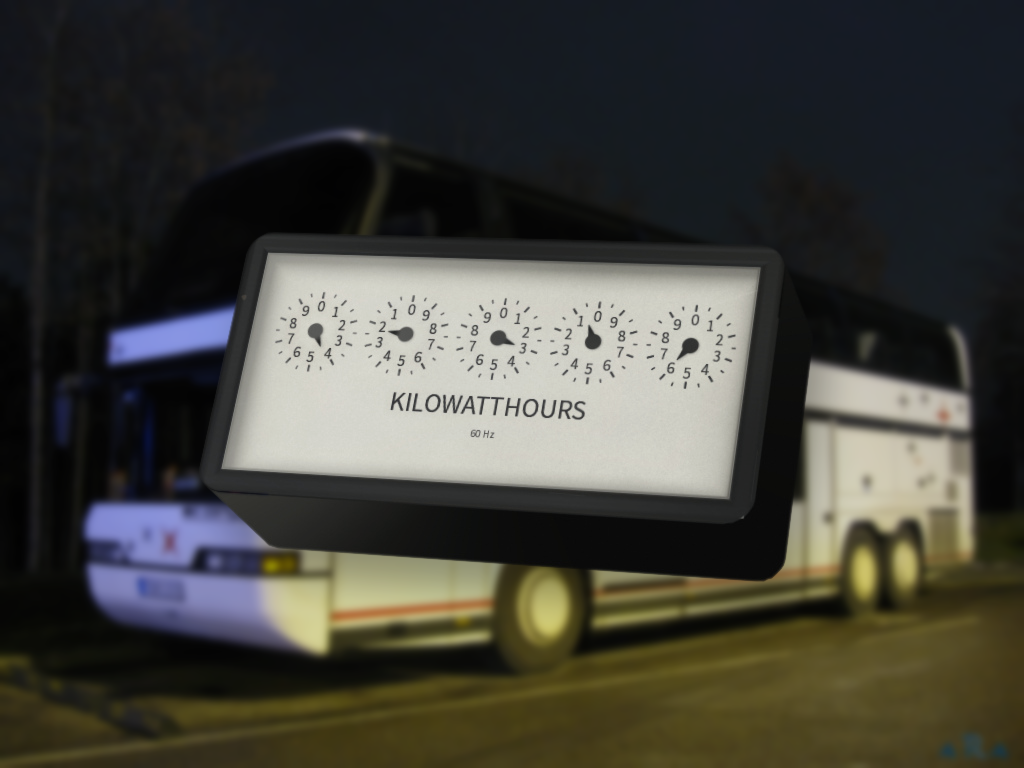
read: **42306** kWh
